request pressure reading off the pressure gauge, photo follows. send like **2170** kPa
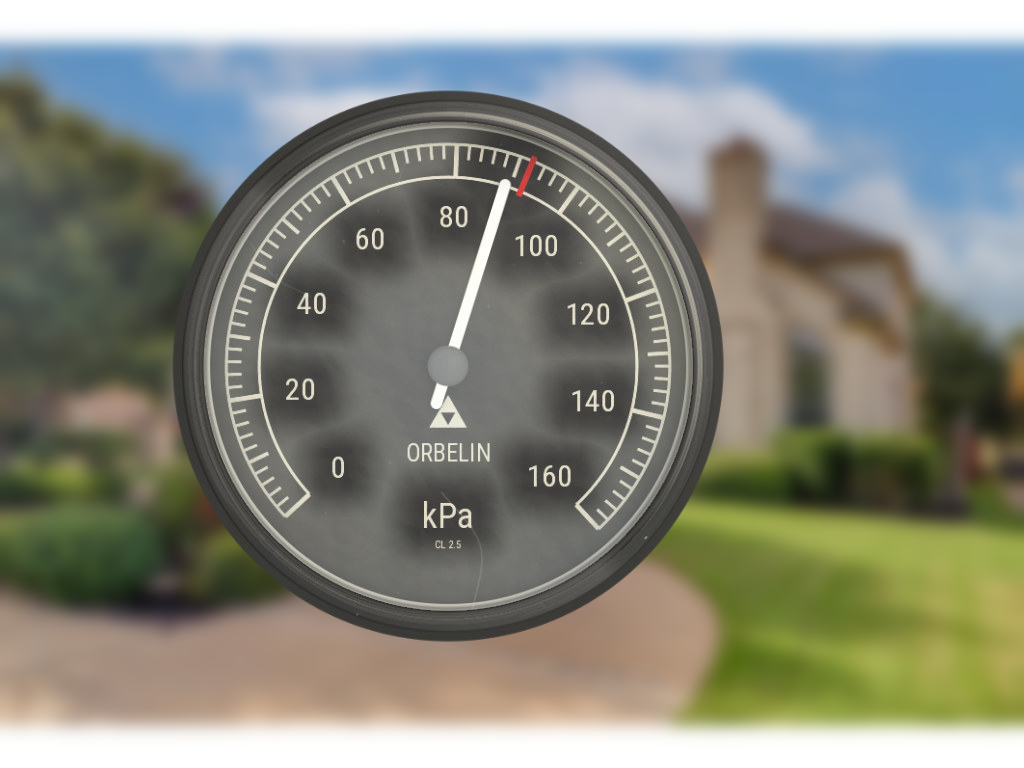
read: **89** kPa
